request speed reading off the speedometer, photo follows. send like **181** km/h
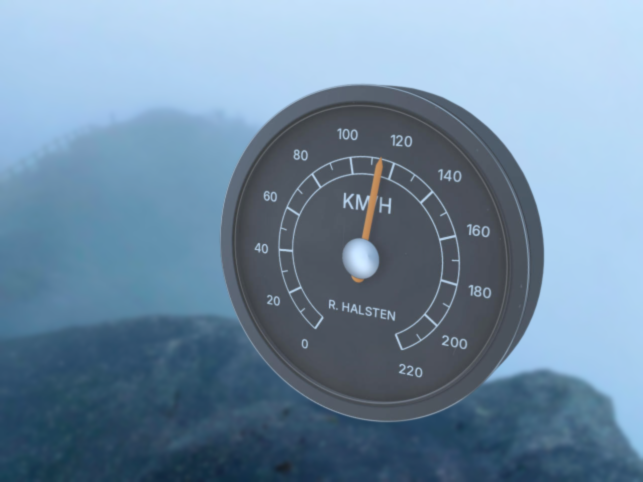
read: **115** km/h
